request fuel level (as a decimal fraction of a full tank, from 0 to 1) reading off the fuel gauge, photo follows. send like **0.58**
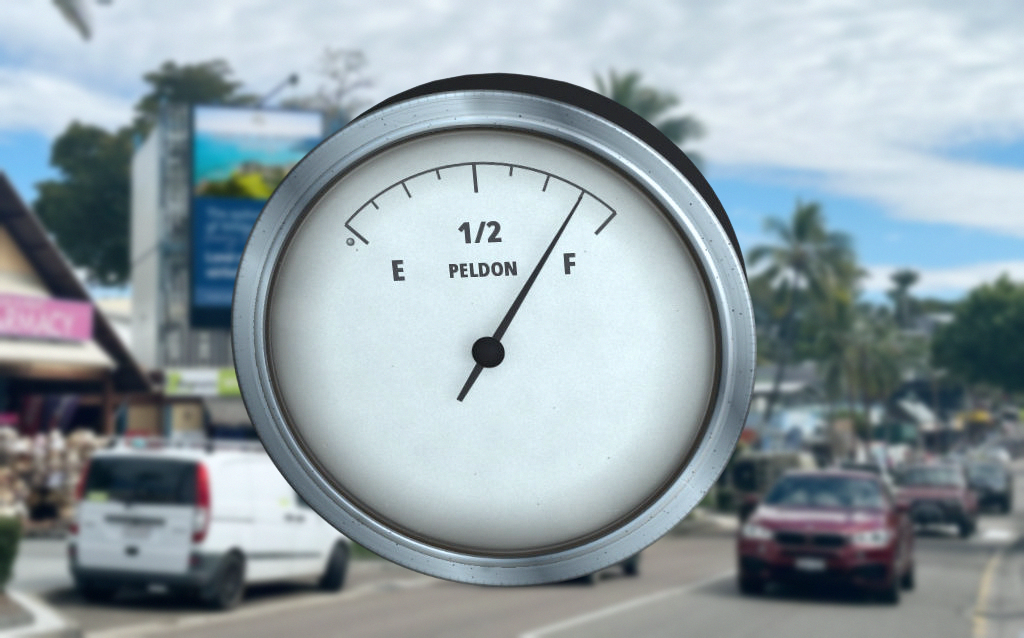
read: **0.875**
